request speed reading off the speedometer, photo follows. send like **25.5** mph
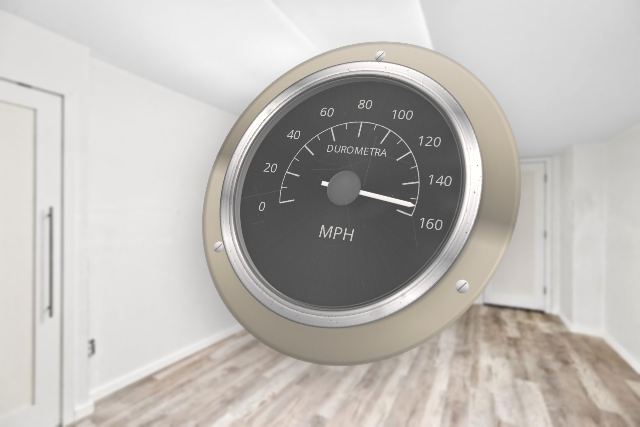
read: **155** mph
